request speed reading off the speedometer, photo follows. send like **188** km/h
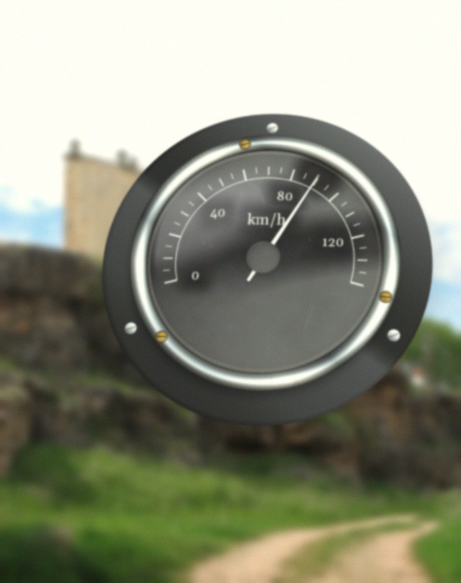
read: **90** km/h
